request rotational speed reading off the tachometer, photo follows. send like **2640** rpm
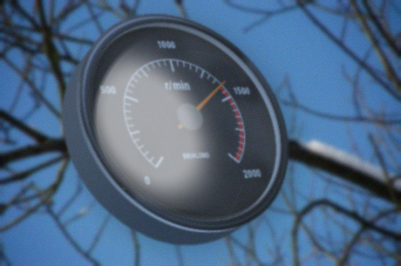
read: **1400** rpm
